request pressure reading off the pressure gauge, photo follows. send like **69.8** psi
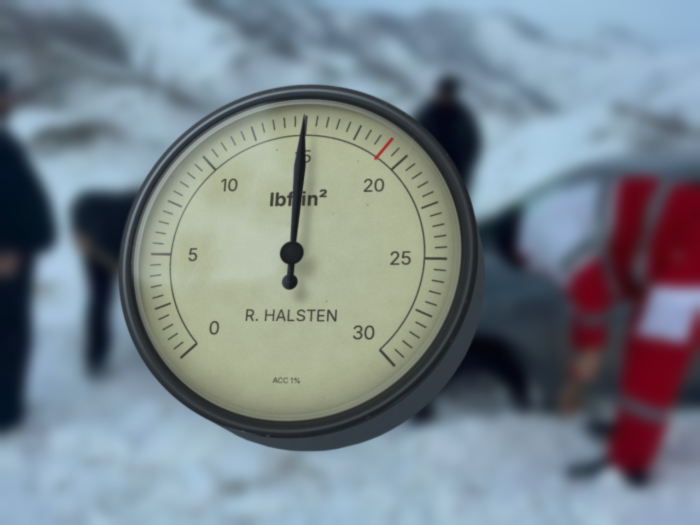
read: **15** psi
